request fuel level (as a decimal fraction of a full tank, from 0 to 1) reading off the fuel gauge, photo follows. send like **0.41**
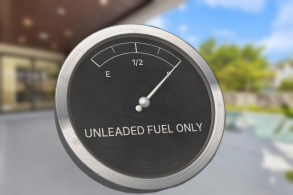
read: **1**
